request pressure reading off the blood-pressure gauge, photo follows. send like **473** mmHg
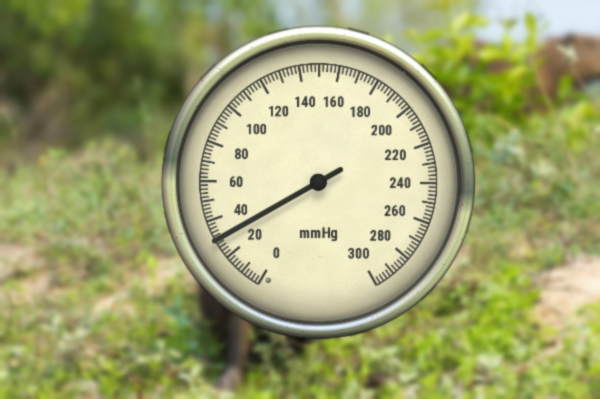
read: **30** mmHg
